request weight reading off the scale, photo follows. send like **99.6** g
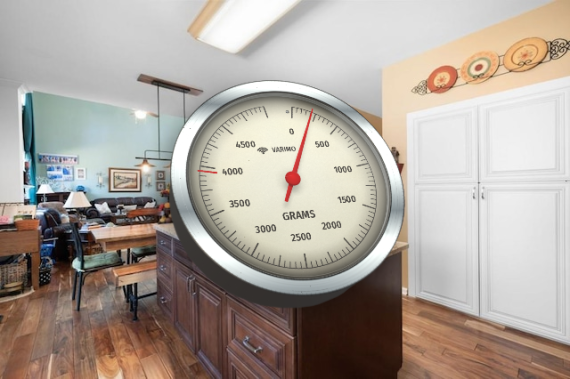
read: **200** g
